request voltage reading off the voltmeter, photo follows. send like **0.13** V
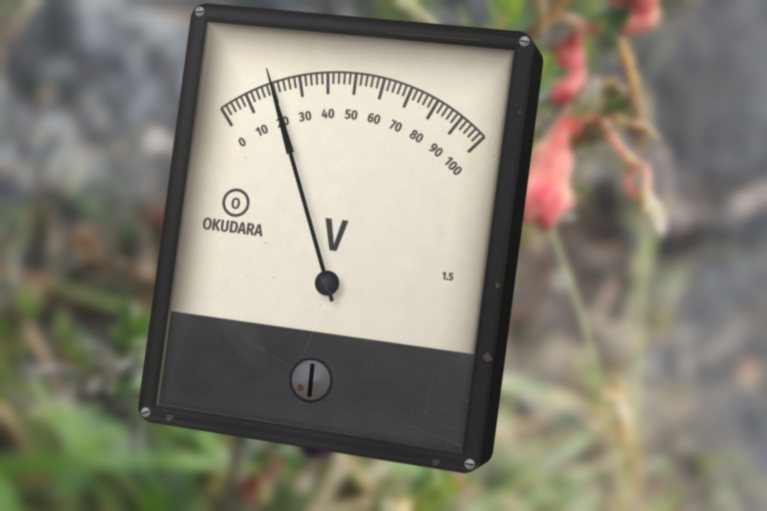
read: **20** V
